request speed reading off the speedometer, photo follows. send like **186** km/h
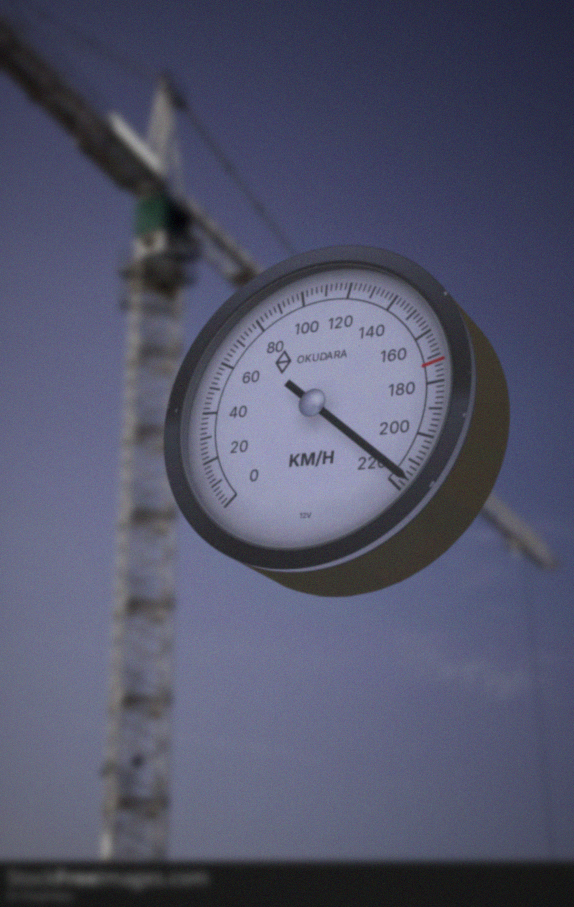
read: **216** km/h
